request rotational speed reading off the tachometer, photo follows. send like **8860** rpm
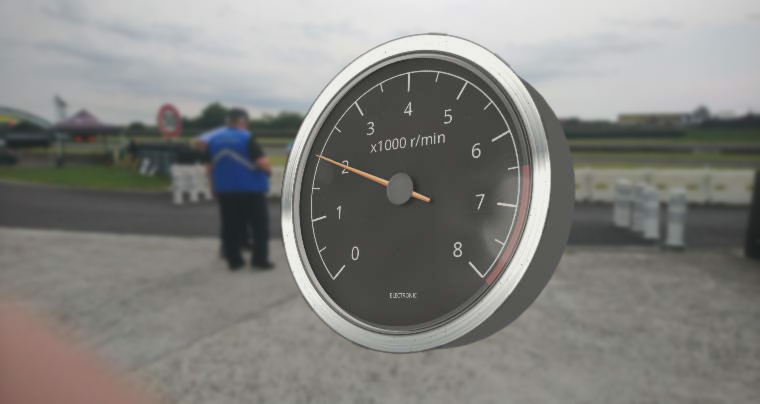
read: **2000** rpm
